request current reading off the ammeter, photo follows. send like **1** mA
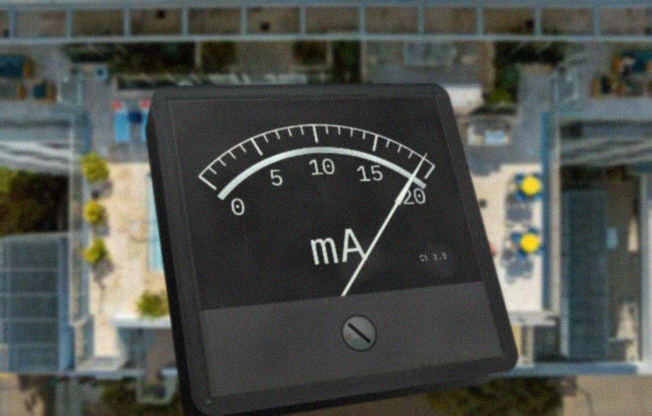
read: **19** mA
